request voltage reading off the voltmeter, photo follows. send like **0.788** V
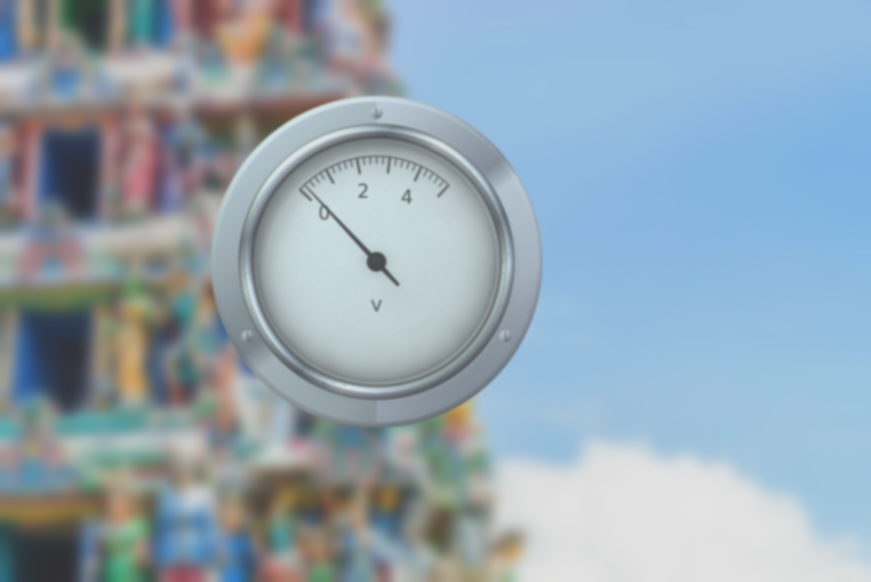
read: **0.2** V
